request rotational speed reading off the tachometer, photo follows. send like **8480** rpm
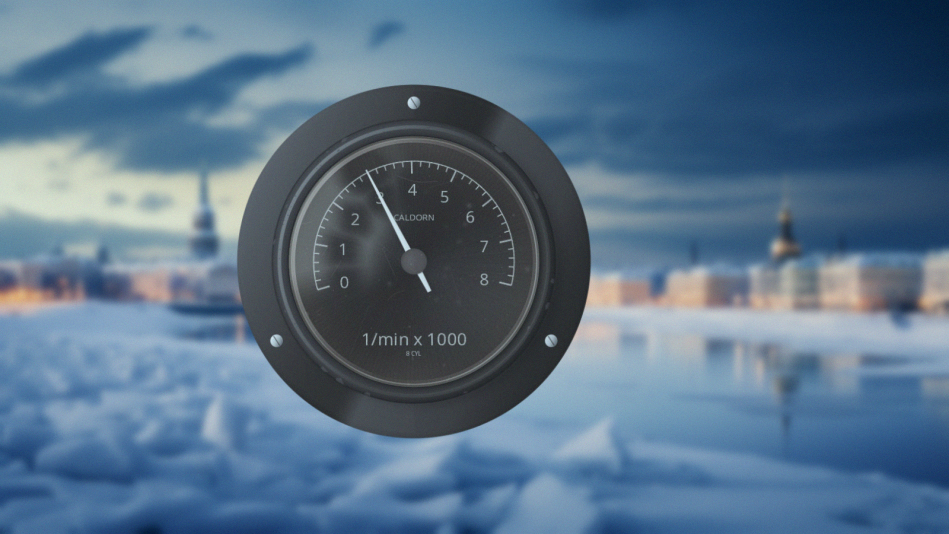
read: **3000** rpm
